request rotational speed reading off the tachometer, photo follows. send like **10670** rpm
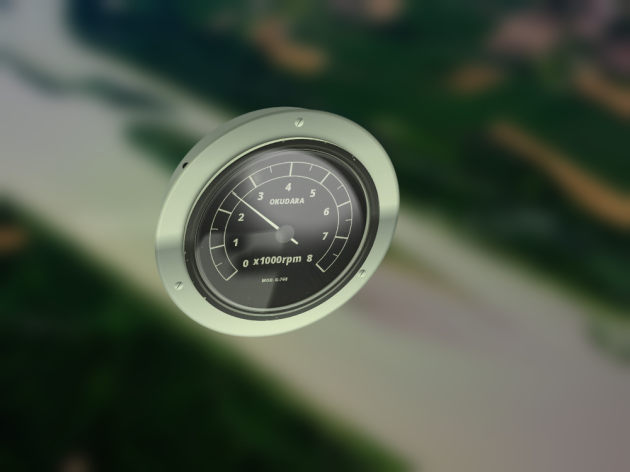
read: **2500** rpm
